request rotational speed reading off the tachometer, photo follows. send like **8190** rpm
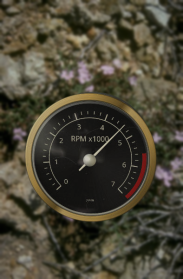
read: **4600** rpm
